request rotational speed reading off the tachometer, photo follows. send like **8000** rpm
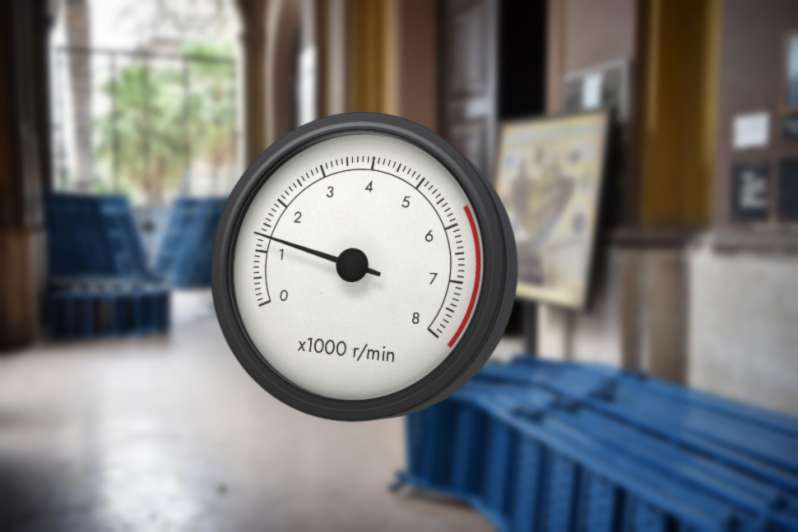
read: **1300** rpm
